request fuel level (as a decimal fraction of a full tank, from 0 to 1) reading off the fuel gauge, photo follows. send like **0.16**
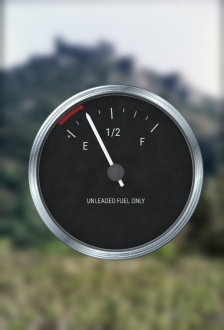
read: **0.25**
